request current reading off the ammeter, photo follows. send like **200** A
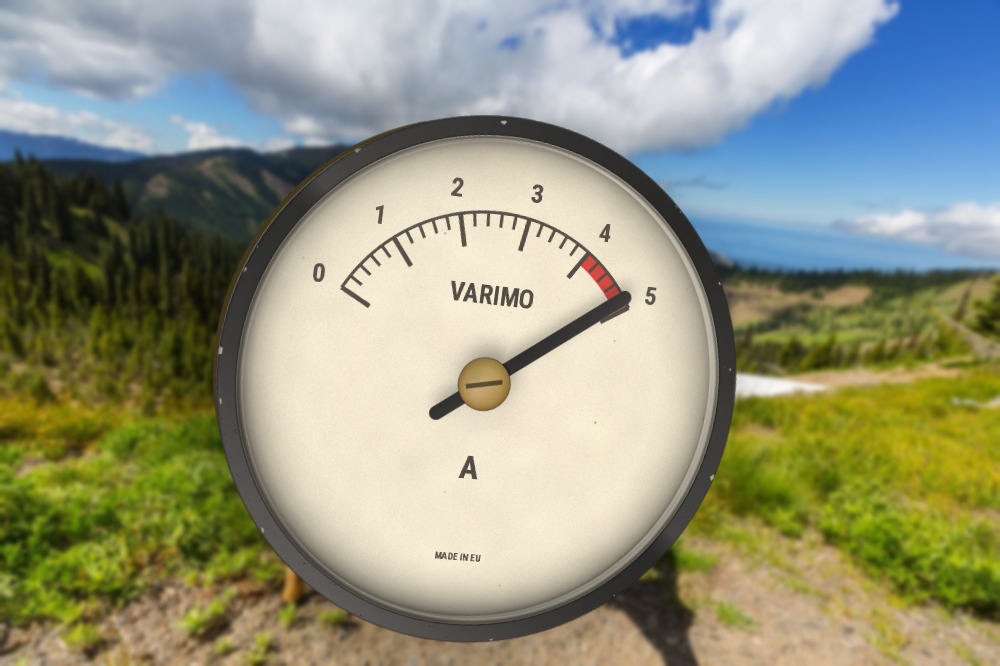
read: **4.8** A
